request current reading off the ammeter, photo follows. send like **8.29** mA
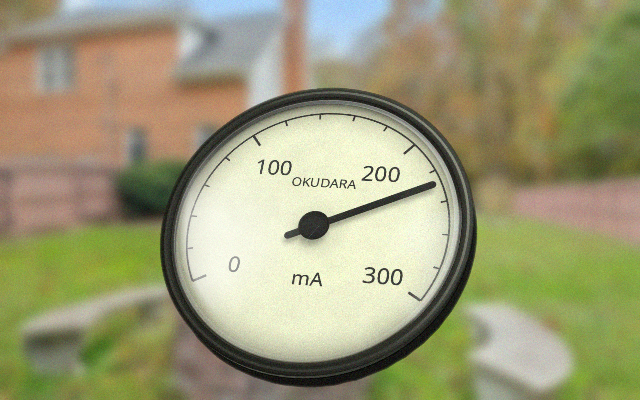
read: **230** mA
